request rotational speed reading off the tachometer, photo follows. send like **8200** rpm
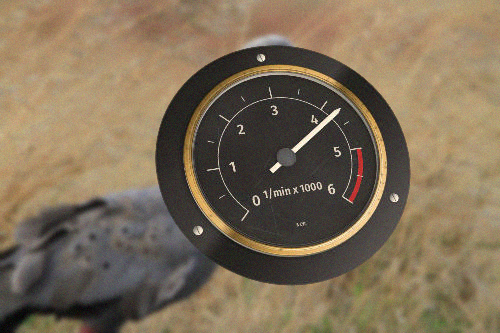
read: **4250** rpm
